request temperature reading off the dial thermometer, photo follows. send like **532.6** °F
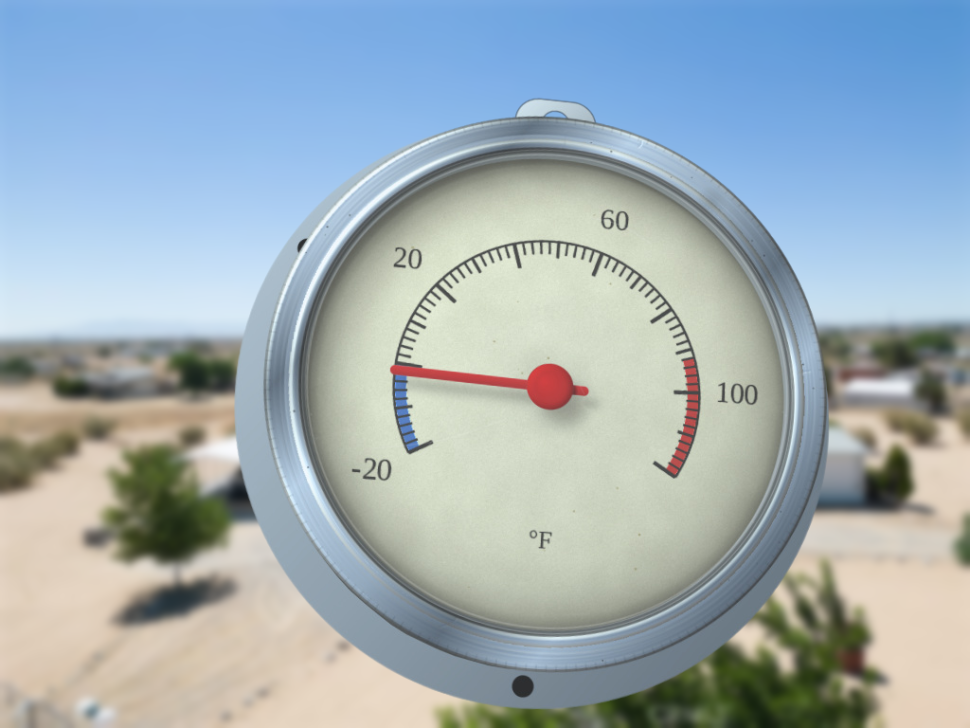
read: **-2** °F
